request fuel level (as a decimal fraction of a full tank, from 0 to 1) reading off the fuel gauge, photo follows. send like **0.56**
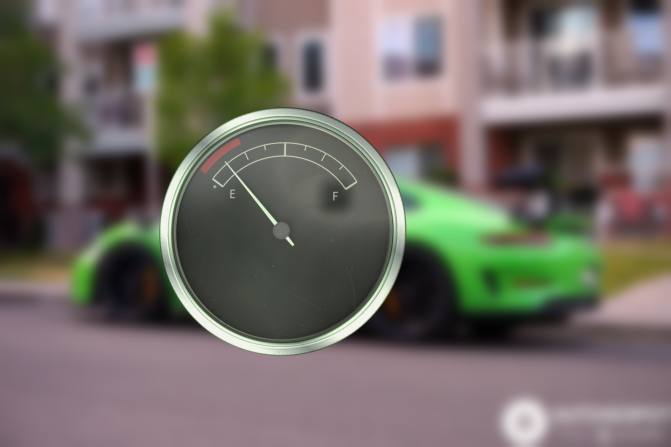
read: **0.125**
